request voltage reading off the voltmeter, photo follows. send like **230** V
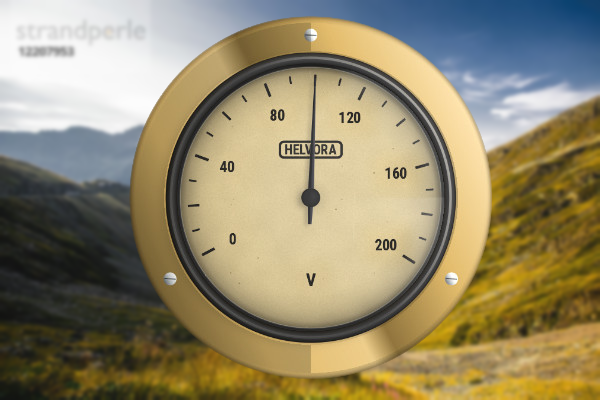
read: **100** V
